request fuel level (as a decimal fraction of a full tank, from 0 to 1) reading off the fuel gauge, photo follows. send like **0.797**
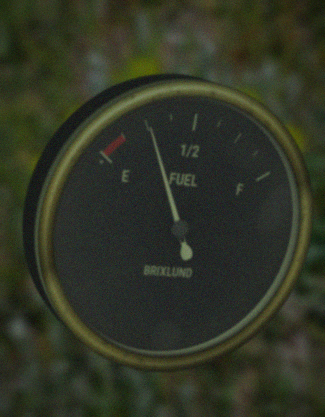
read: **0.25**
